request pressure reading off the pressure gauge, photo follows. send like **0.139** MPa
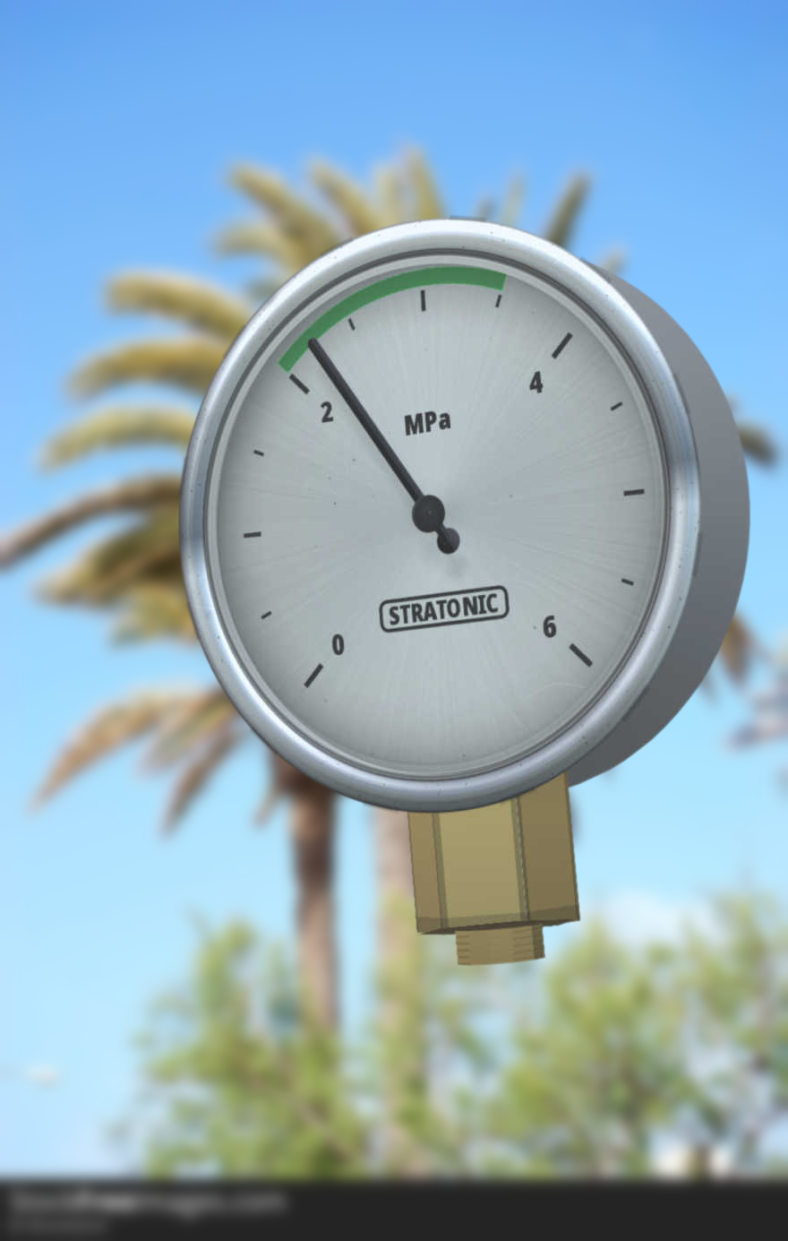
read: **2.25** MPa
